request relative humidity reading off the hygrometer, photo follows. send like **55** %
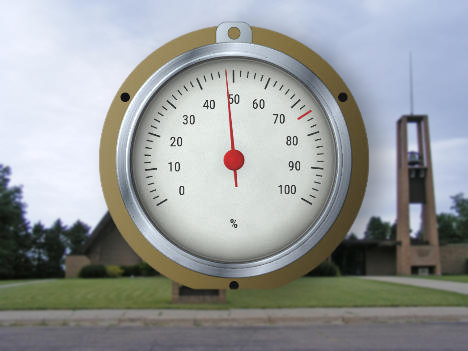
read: **48** %
